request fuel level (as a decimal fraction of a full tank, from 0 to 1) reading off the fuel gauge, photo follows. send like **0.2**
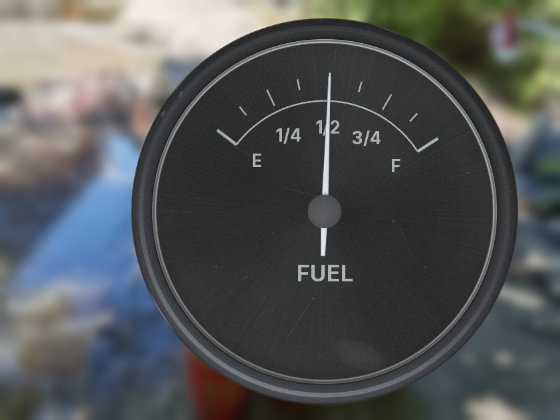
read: **0.5**
